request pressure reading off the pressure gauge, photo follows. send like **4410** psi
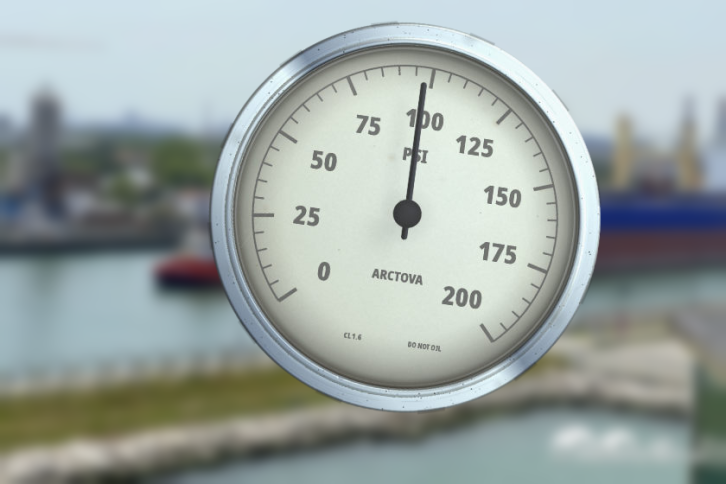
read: **97.5** psi
